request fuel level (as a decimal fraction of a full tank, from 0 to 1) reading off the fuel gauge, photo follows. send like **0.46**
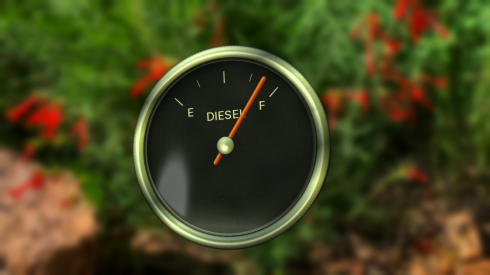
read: **0.875**
